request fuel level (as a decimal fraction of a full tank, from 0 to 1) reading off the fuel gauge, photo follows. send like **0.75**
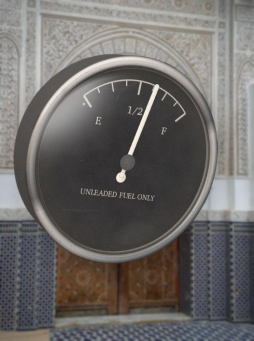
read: **0.625**
